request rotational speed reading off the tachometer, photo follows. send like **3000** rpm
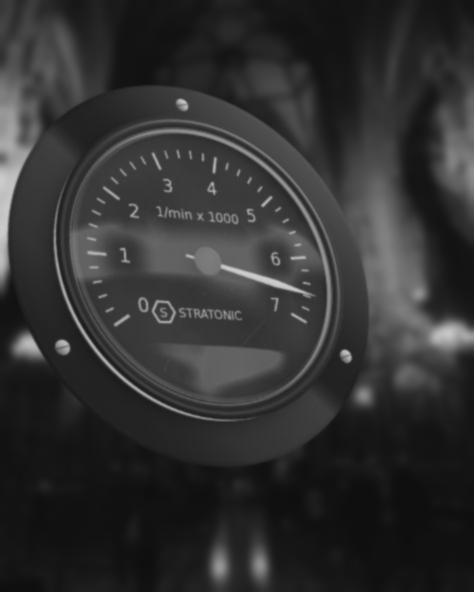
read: **6600** rpm
